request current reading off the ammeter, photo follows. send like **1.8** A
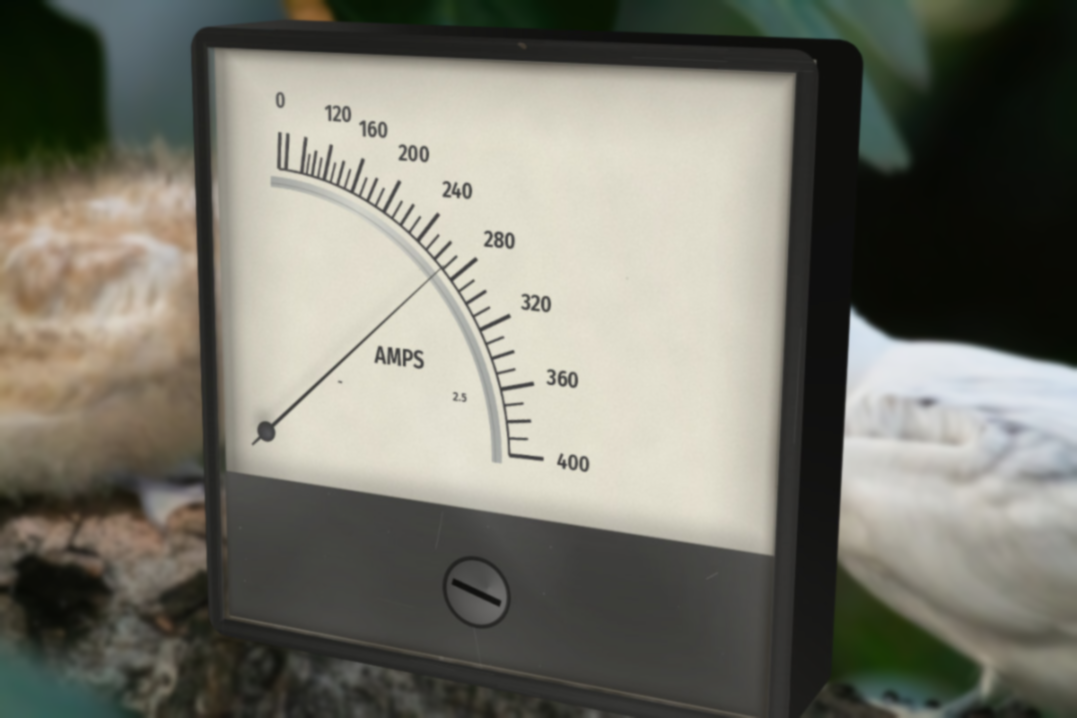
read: **270** A
